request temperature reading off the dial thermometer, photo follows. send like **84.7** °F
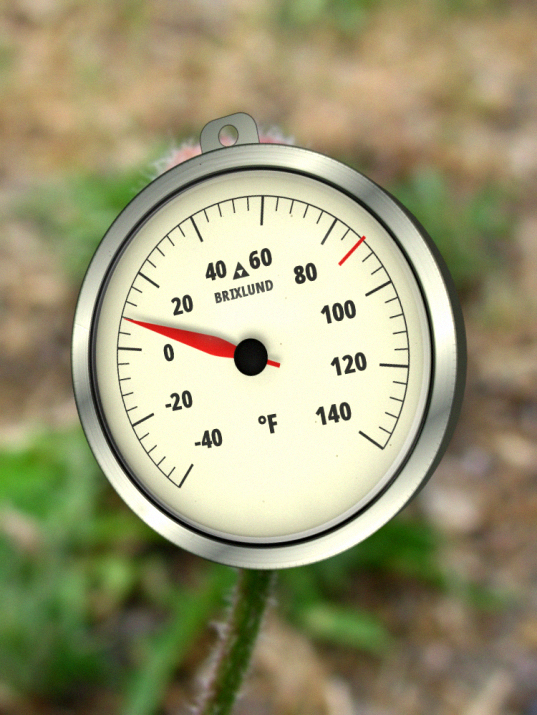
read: **8** °F
